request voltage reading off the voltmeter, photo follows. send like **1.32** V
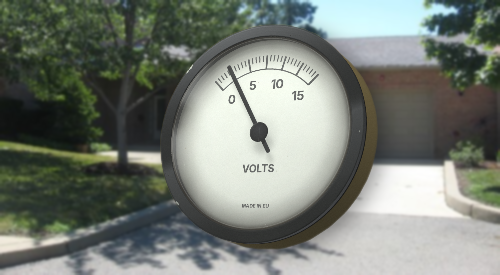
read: **2.5** V
